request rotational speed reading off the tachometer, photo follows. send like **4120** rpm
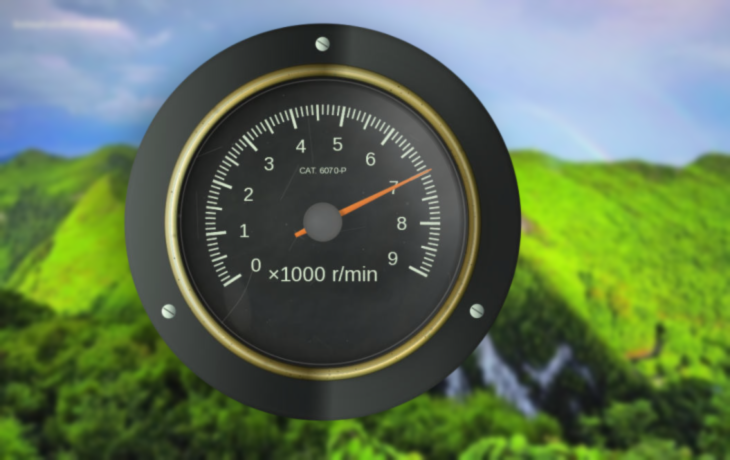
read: **7000** rpm
